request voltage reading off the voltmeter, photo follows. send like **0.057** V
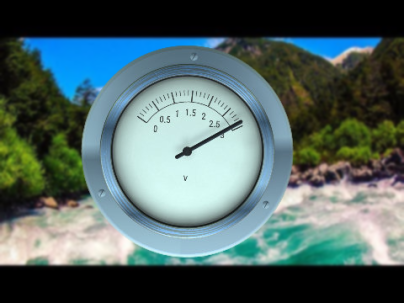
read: **2.9** V
